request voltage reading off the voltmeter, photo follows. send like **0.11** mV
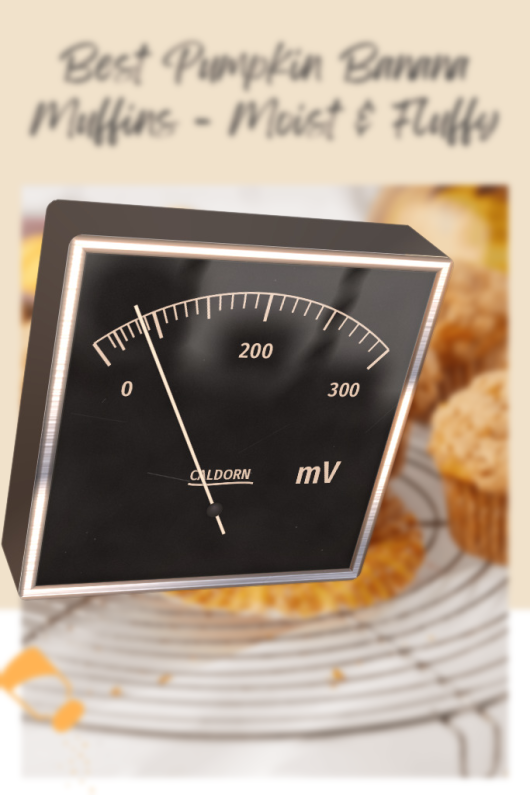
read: **85** mV
